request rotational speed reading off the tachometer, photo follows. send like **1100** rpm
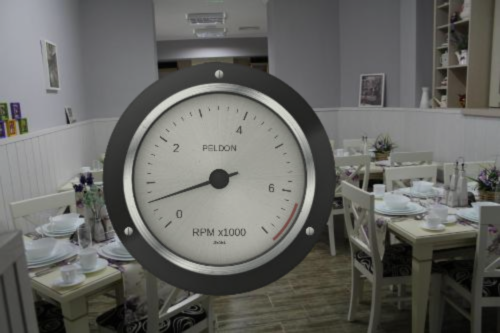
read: **600** rpm
